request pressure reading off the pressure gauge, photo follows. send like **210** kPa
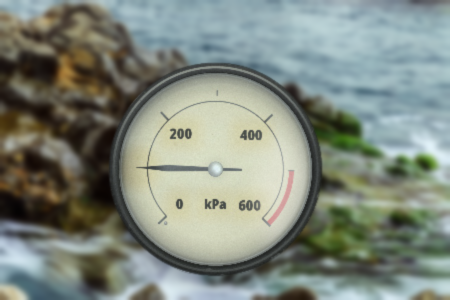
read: **100** kPa
